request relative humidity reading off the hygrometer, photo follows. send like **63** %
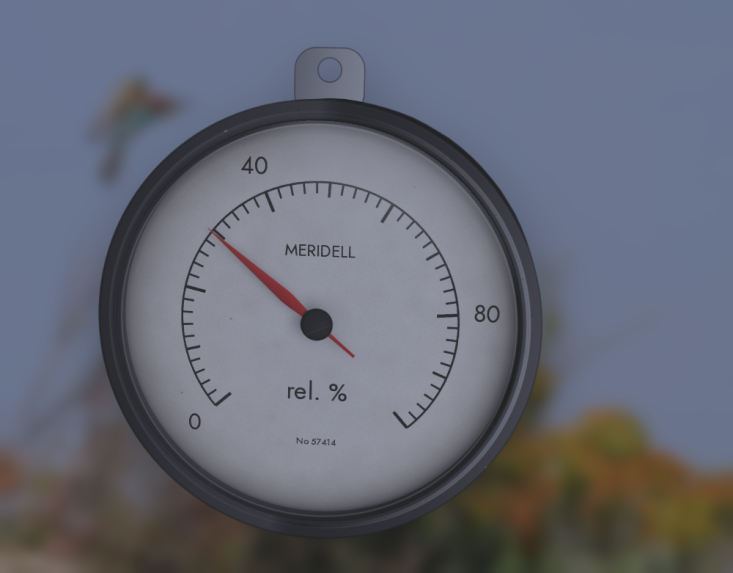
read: **30** %
